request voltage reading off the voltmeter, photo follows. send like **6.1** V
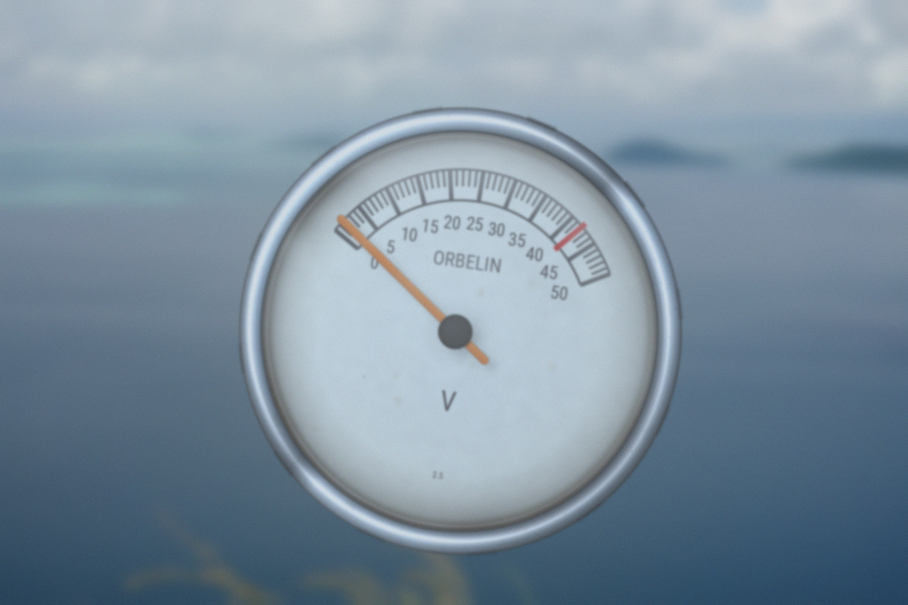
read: **2** V
